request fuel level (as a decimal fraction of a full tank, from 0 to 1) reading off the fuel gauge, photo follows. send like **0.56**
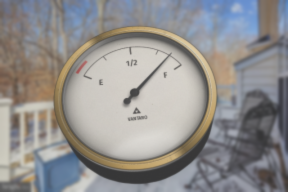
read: **0.875**
